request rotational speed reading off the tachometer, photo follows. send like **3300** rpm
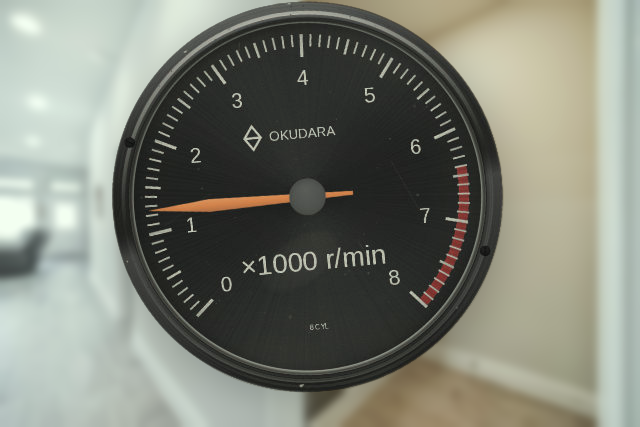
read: **1250** rpm
